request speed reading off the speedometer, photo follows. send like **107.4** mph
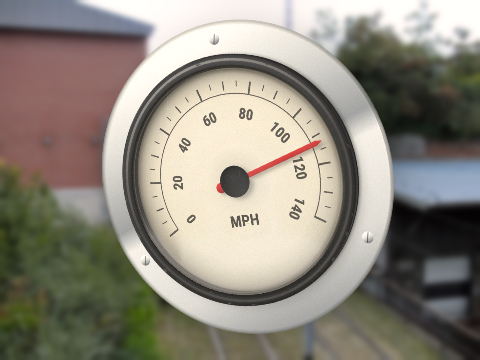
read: **112.5** mph
